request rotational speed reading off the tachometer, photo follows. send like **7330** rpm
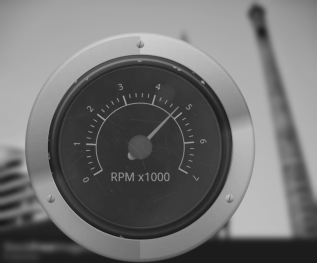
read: **4800** rpm
